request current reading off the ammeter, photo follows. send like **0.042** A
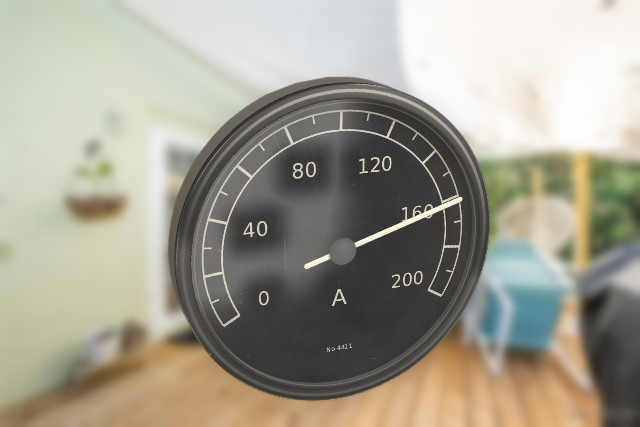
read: **160** A
